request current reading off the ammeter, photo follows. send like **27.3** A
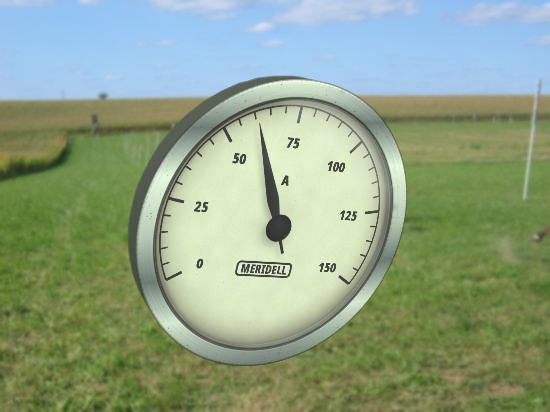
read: **60** A
